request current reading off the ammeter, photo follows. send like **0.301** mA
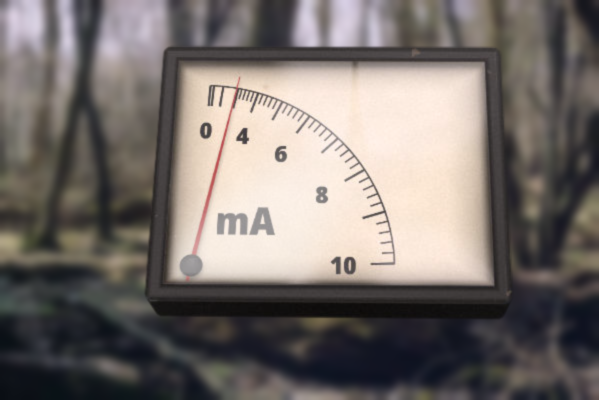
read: **3** mA
